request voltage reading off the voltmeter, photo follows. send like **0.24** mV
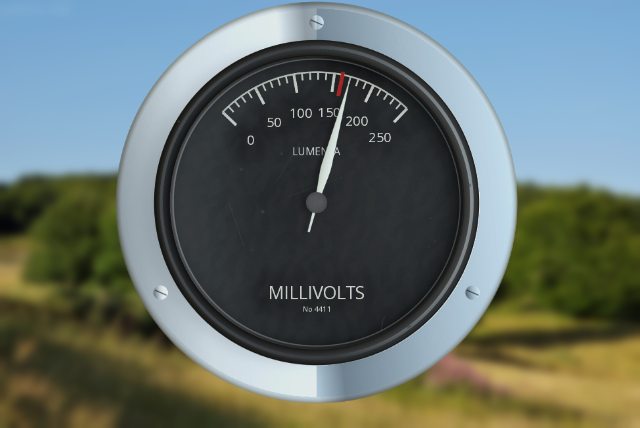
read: **170** mV
